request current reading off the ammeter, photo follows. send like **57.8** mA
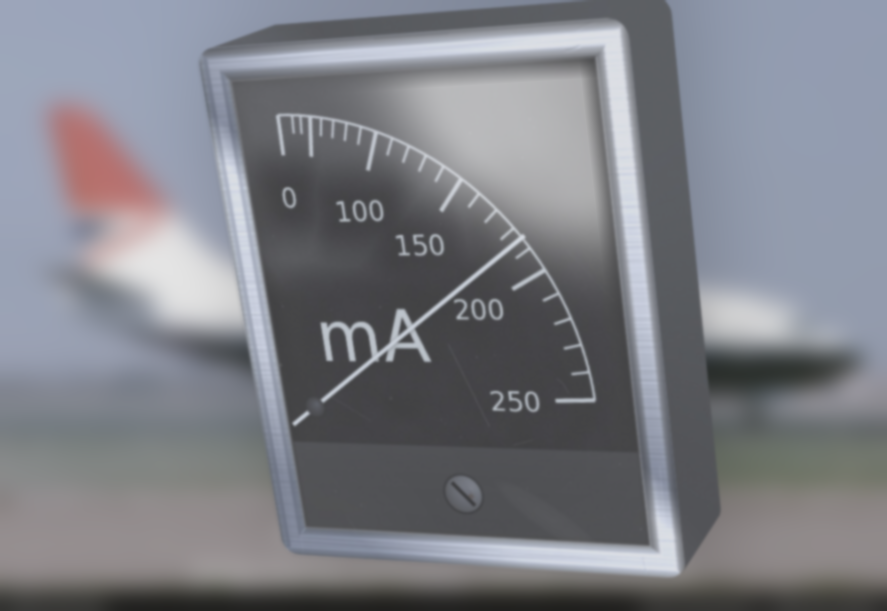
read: **185** mA
